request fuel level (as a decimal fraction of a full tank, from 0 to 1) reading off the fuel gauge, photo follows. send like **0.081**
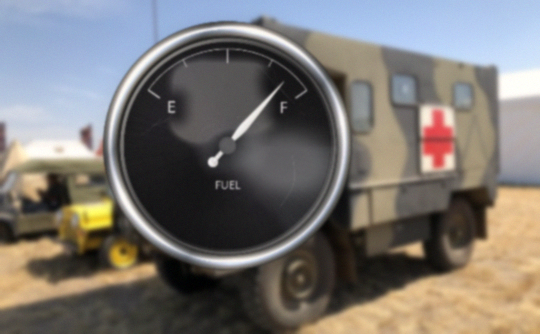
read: **0.875**
